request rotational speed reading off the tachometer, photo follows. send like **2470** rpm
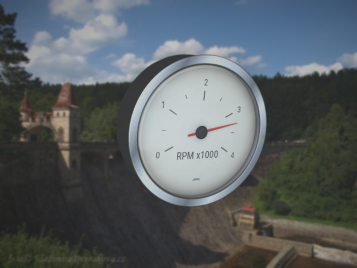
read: **3250** rpm
